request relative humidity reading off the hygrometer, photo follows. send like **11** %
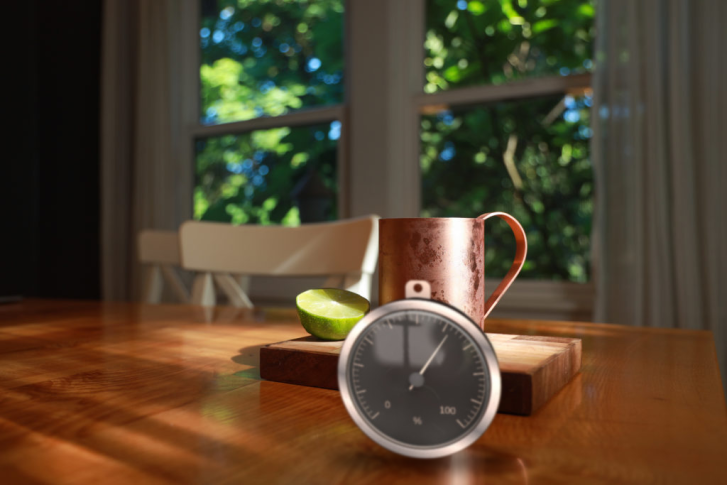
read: **62** %
